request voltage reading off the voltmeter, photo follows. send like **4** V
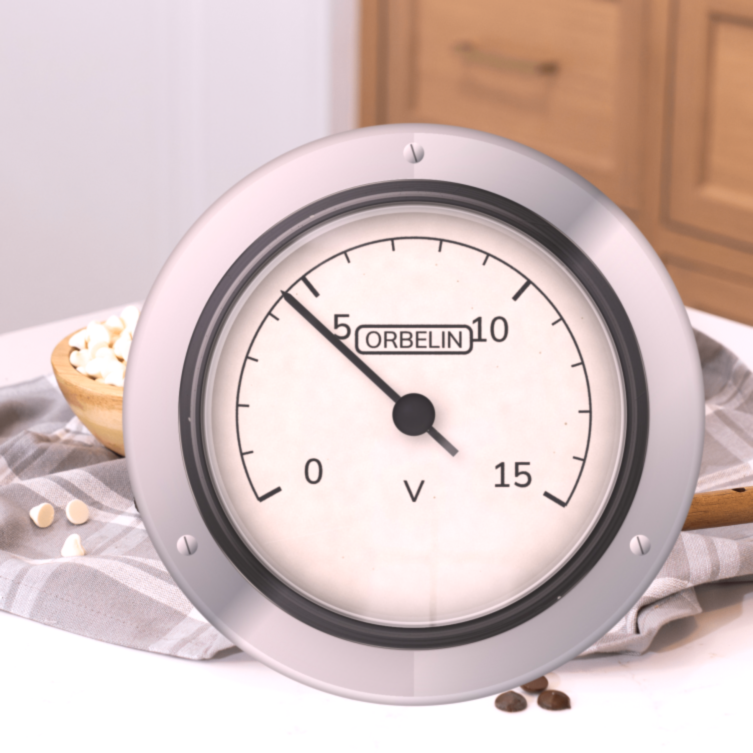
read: **4.5** V
